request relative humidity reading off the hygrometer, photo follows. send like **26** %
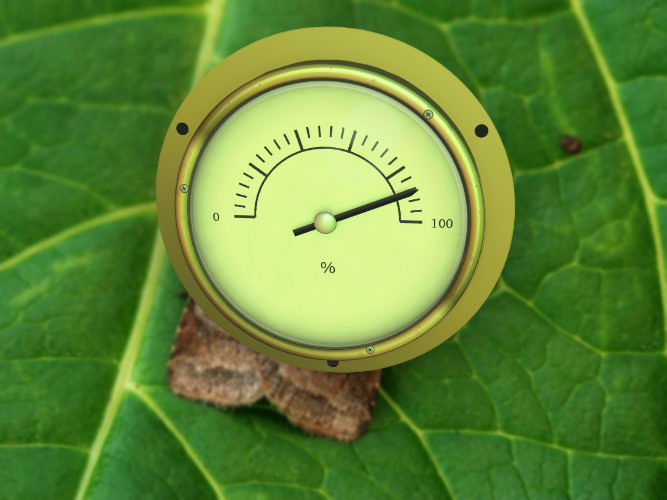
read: **88** %
